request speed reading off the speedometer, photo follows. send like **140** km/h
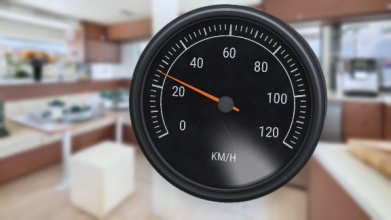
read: **26** km/h
